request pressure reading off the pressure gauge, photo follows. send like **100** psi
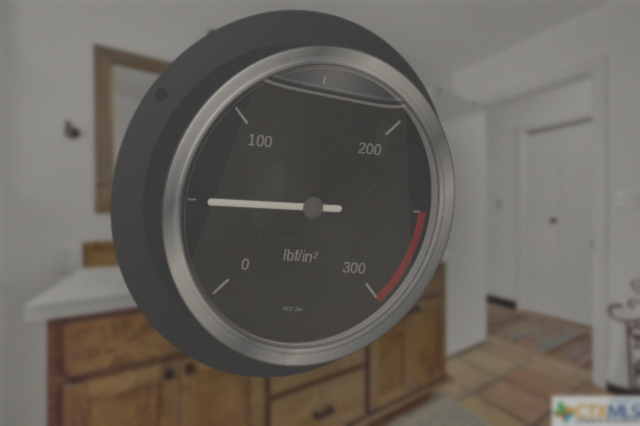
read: **50** psi
